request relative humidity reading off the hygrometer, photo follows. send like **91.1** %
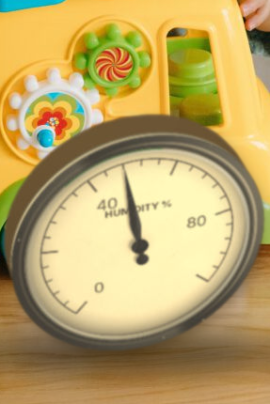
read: **48** %
